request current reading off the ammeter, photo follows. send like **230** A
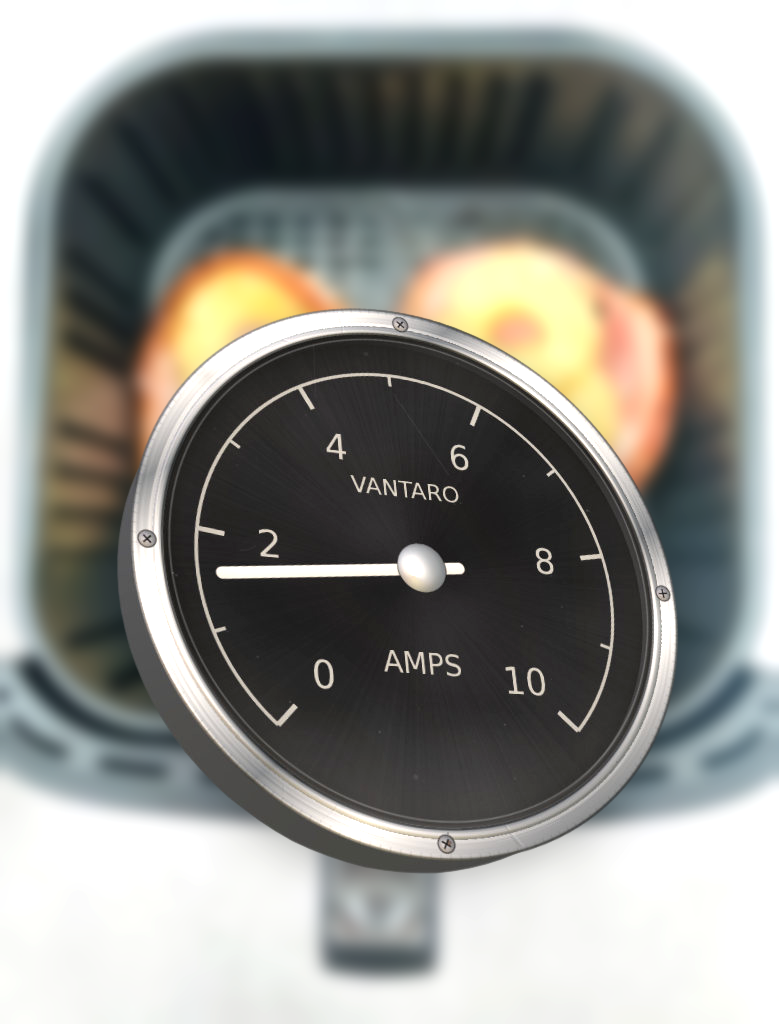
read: **1.5** A
